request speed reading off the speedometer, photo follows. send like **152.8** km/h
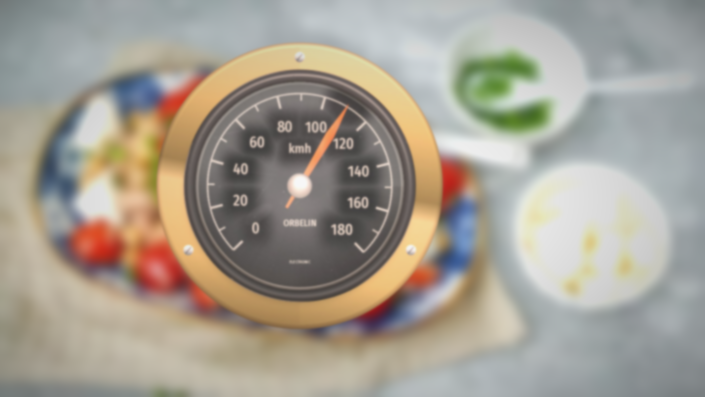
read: **110** km/h
